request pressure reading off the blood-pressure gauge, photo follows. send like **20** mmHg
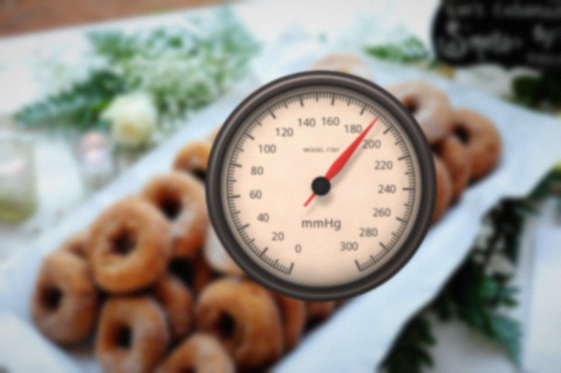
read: **190** mmHg
